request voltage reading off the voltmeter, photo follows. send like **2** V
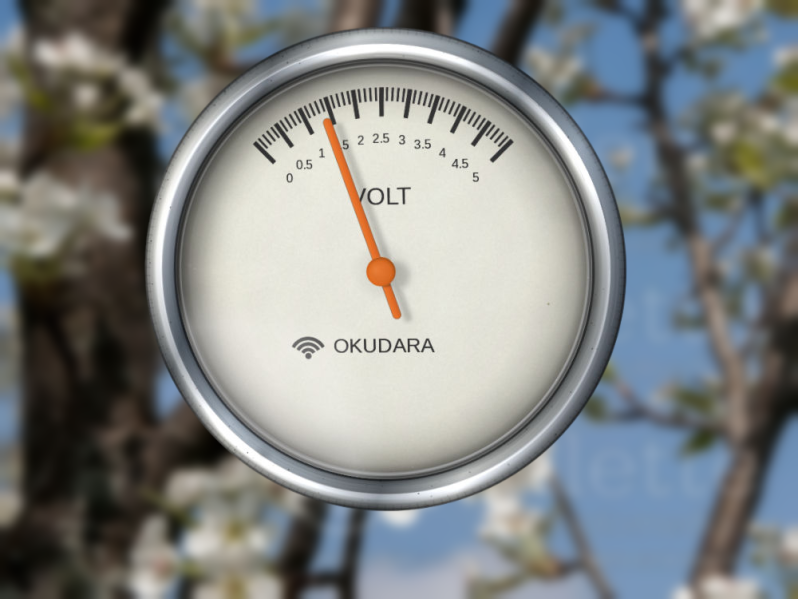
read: **1.4** V
